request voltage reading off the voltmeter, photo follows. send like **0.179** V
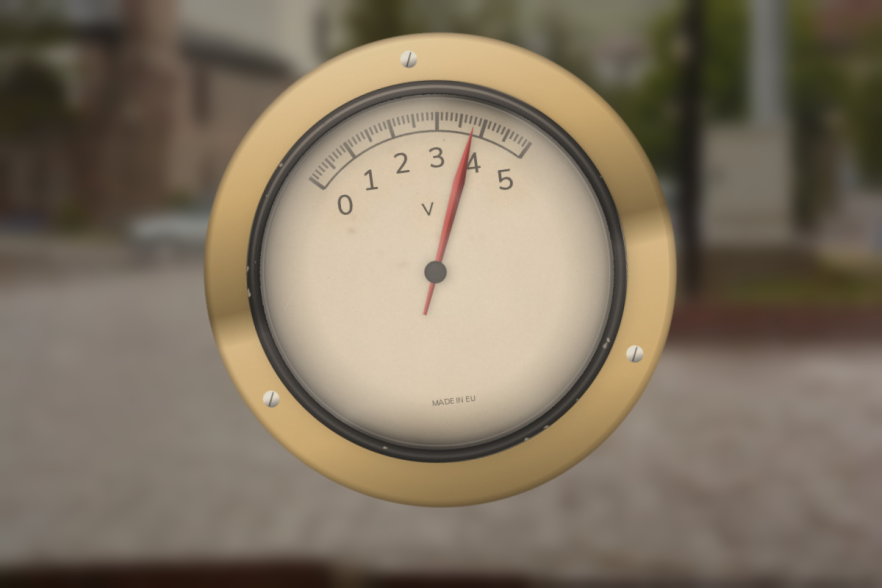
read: **3.8** V
